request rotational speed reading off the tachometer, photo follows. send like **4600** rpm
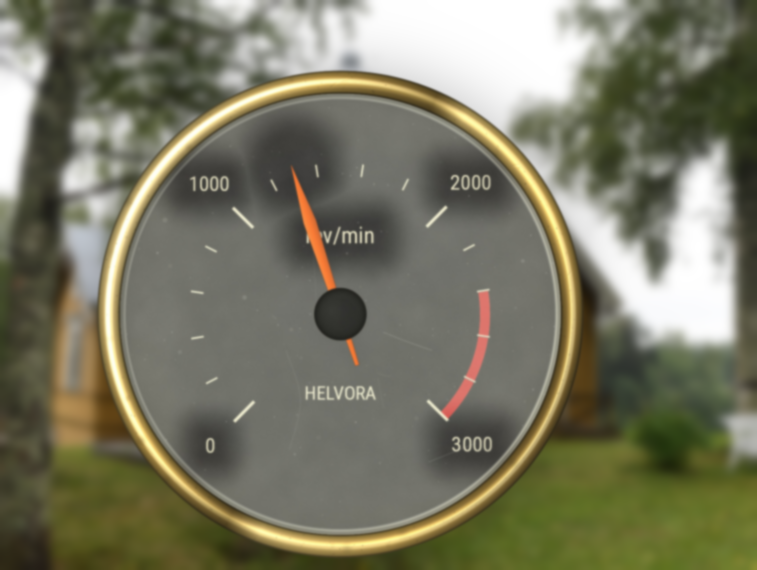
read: **1300** rpm
